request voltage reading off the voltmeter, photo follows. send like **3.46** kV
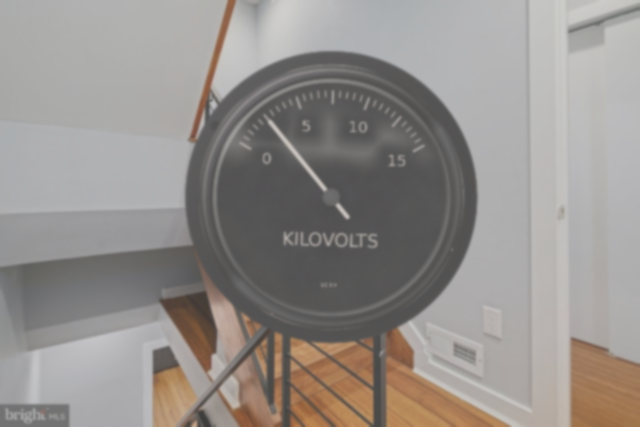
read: **2.5** kV
